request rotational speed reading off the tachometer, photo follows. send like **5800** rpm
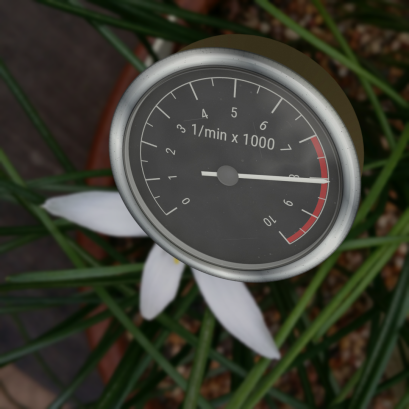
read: **8000** rpm
